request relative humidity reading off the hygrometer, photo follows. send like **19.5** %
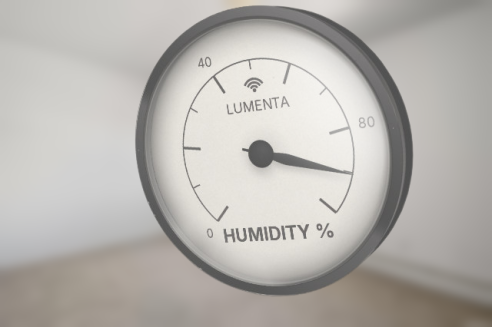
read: **90** %
